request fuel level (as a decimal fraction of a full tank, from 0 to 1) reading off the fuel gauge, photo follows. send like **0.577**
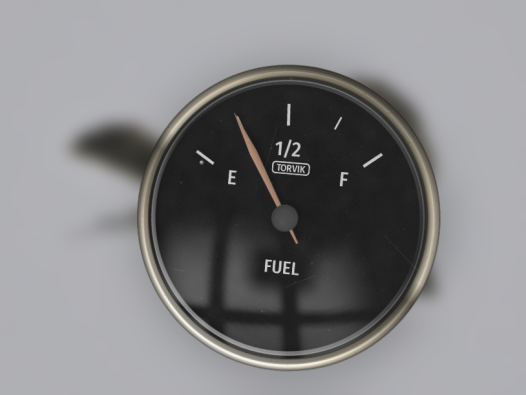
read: **0.25**
